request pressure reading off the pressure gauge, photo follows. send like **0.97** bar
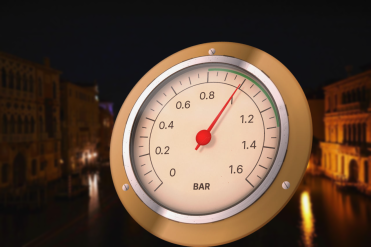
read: **1** bar
